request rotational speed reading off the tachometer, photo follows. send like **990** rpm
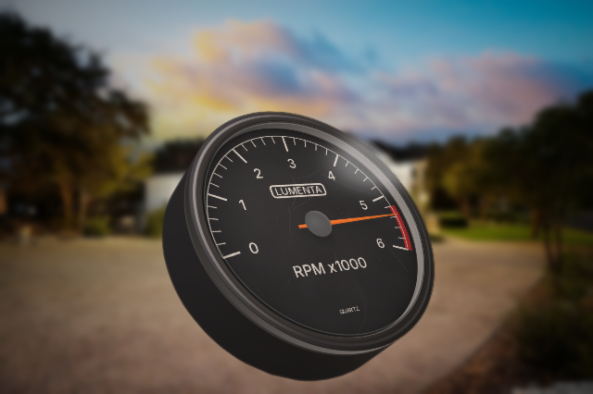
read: **5400** rpm
